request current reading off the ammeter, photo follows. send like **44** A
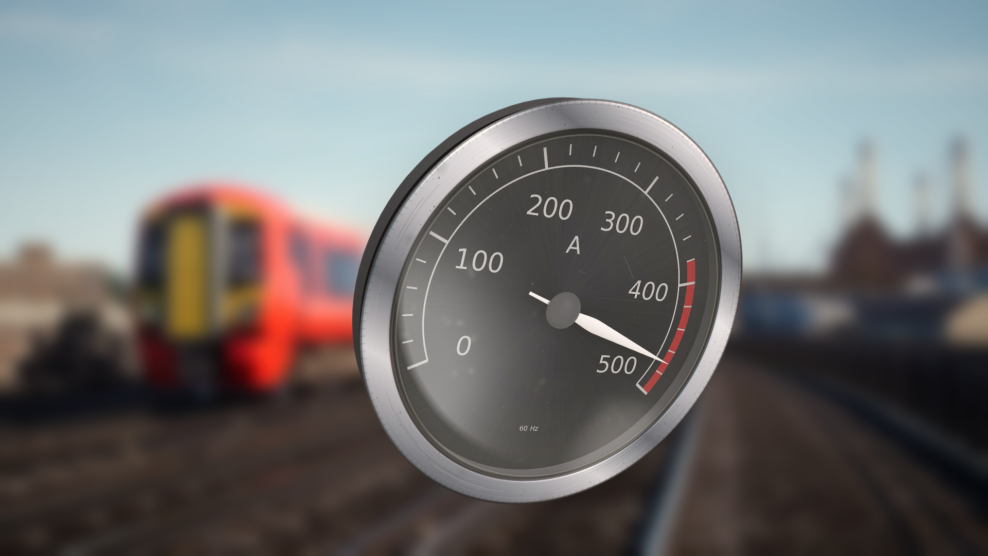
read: **470** A
